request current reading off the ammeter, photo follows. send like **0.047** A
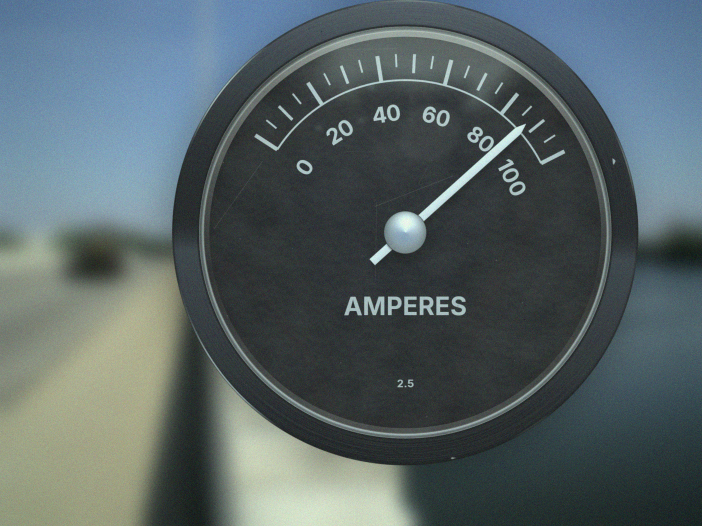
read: **87.5** A
